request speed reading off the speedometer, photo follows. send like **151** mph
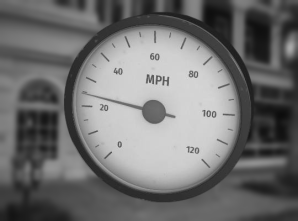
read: **25** mph
